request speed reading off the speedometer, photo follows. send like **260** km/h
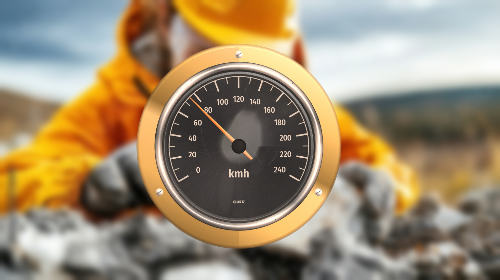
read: **75** km/h
